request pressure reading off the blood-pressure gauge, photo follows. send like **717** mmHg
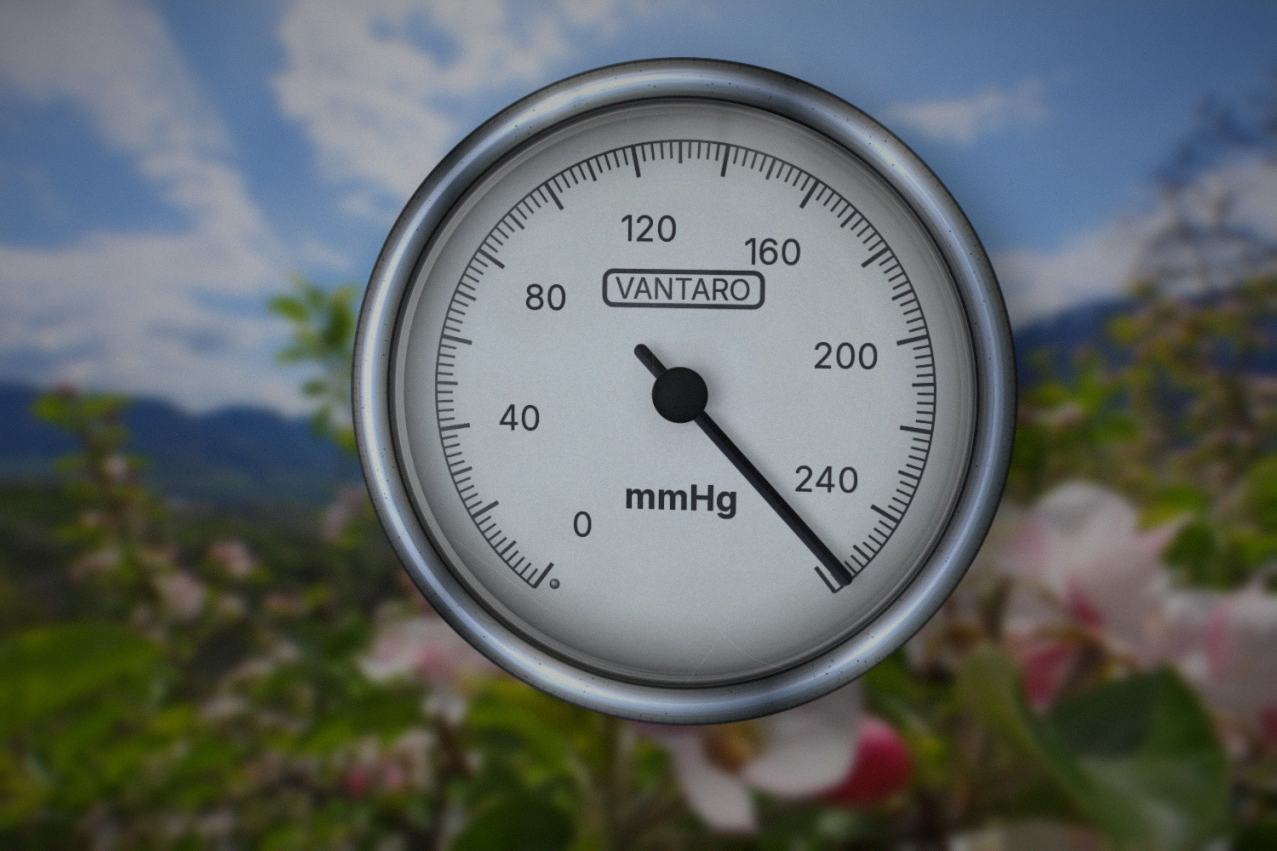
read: **256** mmHg
